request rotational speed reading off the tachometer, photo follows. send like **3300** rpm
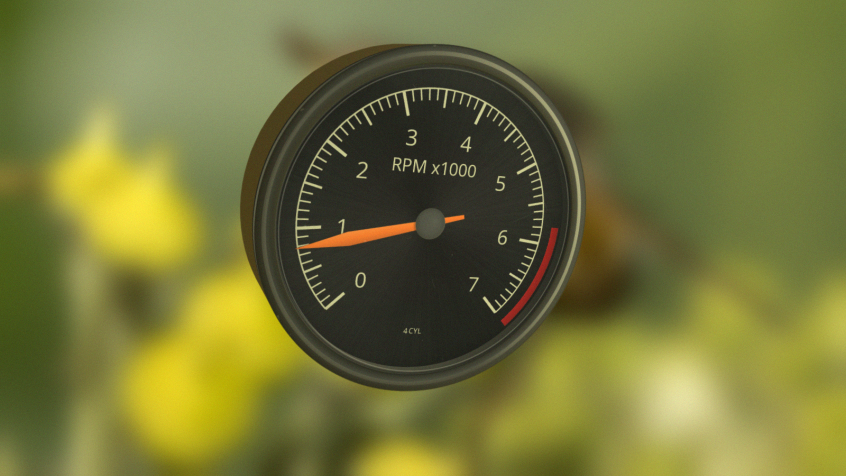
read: **800** rpm
